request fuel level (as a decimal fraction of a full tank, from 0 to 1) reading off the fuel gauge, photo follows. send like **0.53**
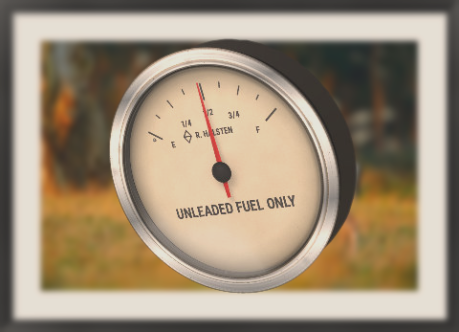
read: **0.5**
